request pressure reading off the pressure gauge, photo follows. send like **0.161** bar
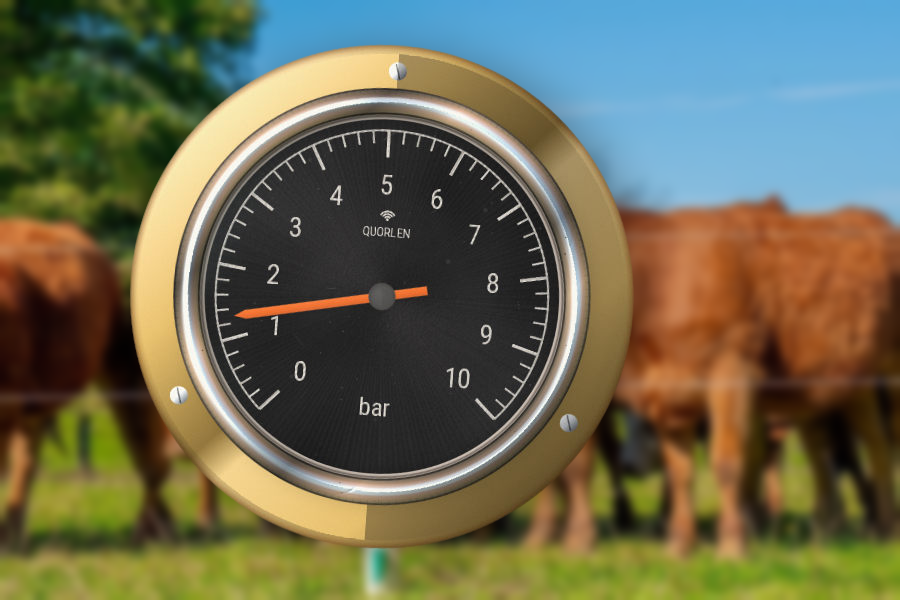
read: **1.3** bar
